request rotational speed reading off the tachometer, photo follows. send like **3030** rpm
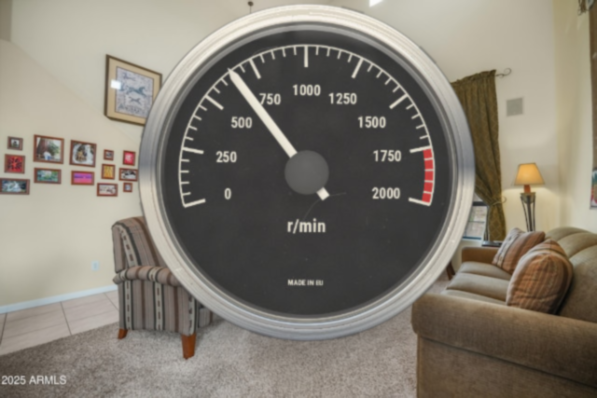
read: **650** rpm
